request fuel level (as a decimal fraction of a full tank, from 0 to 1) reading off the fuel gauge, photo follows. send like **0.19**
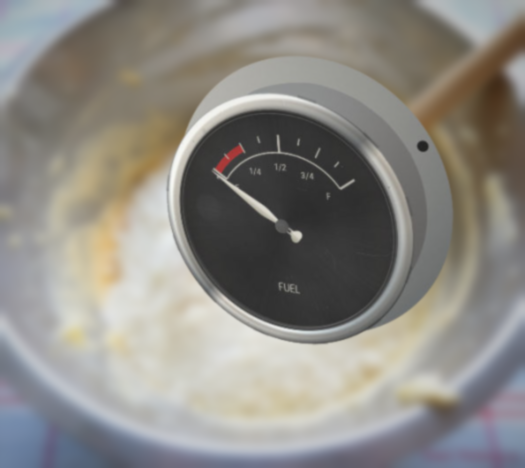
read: **0**
